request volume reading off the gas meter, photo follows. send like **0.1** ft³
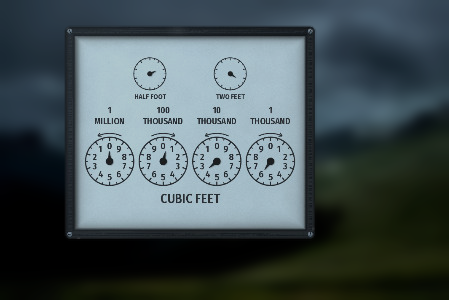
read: **3600** ft³
